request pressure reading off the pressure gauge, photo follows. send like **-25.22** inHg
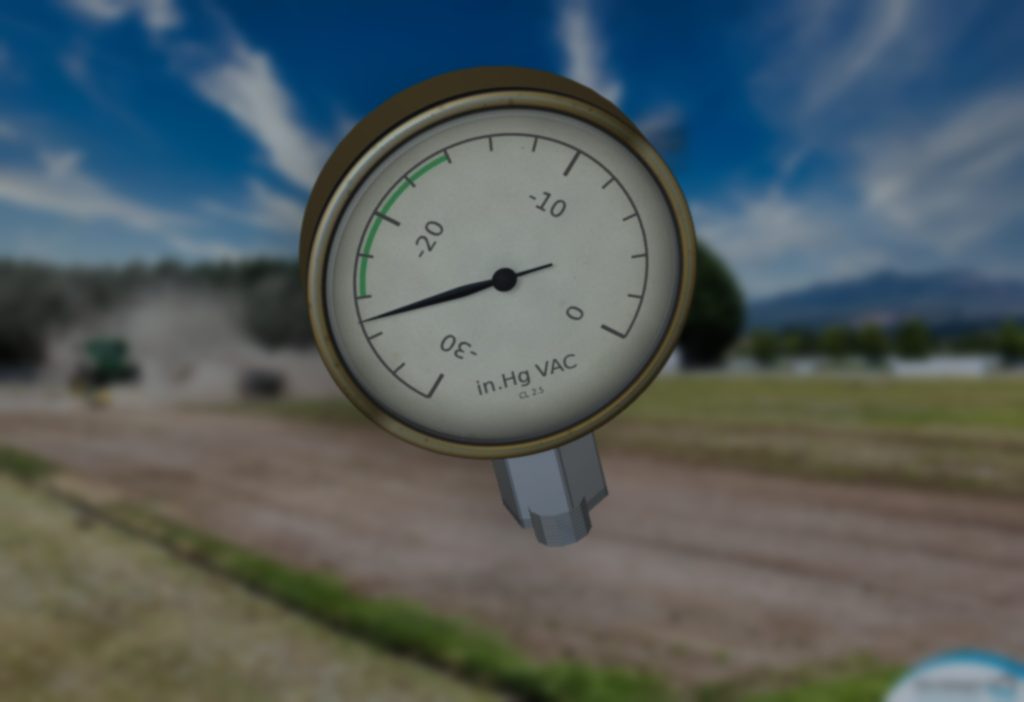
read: **-25** inHg
